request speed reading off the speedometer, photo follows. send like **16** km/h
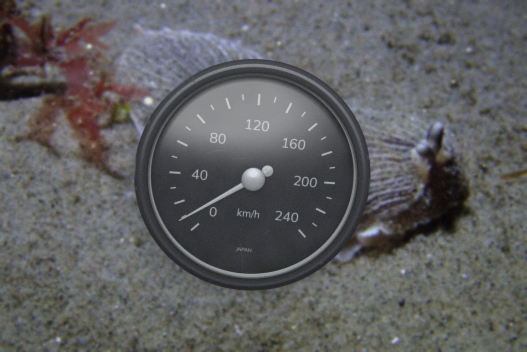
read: **10** km/h
